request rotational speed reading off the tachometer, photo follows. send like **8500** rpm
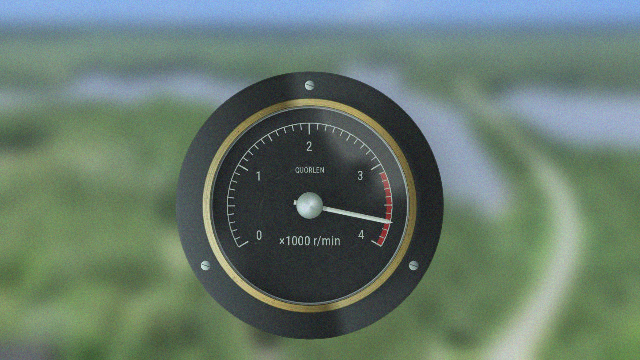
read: **3700** rpm
